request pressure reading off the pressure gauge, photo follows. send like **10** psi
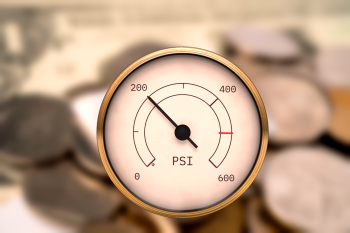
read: **200** psi
